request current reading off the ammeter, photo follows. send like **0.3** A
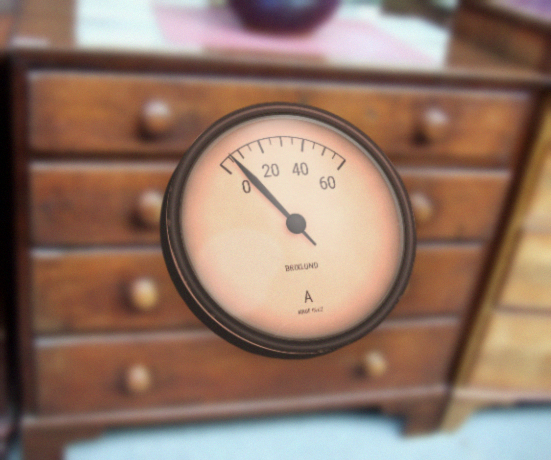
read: **5** A
